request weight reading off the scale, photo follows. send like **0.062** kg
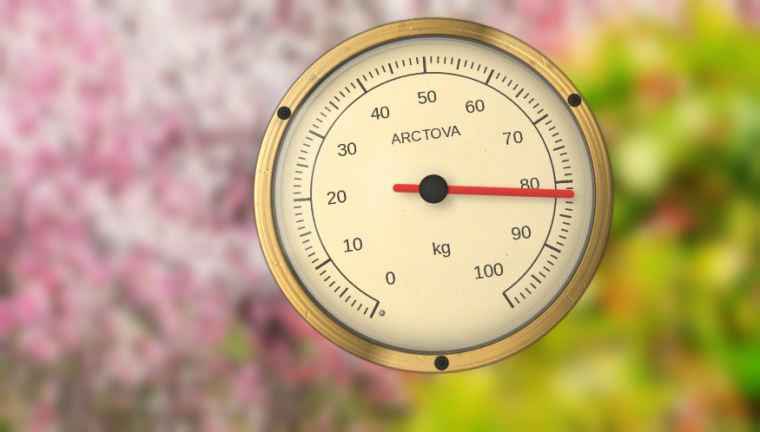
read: **82** kg
